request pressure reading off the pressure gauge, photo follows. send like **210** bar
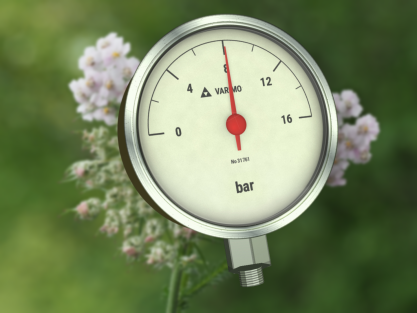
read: **8** bar
